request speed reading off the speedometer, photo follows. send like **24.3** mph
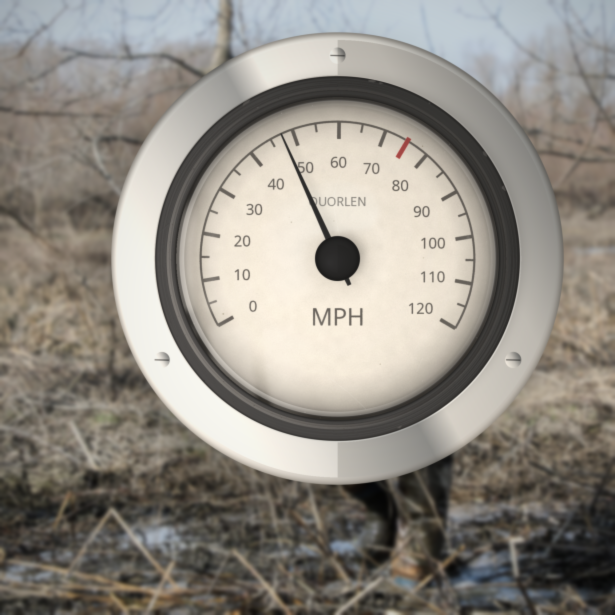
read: **47.5** mph
